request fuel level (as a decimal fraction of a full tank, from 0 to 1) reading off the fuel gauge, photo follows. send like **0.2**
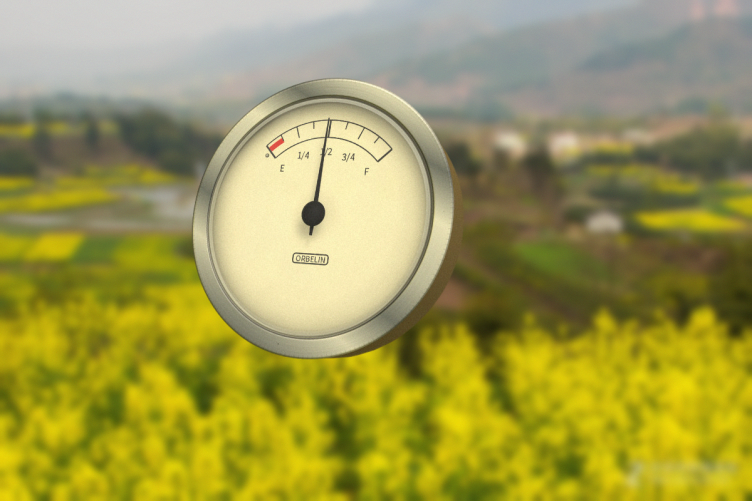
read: **0.5**
